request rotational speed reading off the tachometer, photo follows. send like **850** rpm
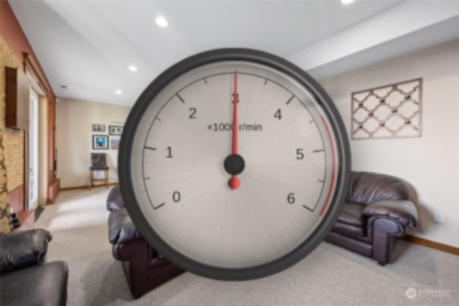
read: **3000** rpm
